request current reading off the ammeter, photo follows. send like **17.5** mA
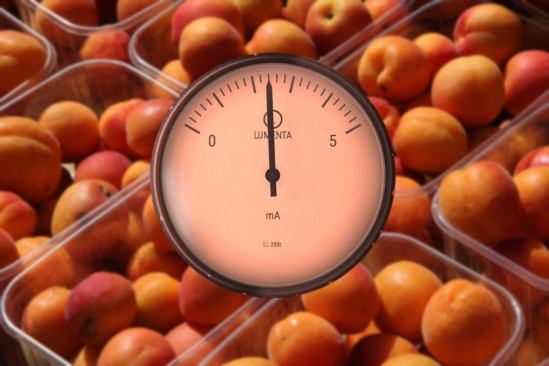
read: **2.4** mA
